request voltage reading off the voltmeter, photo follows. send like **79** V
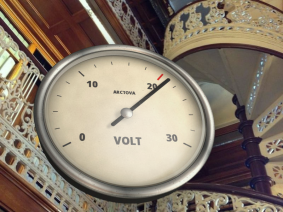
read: **21** V
